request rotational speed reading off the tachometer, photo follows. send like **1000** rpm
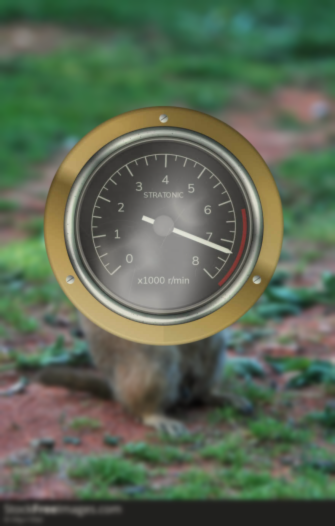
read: **7250** rpm
